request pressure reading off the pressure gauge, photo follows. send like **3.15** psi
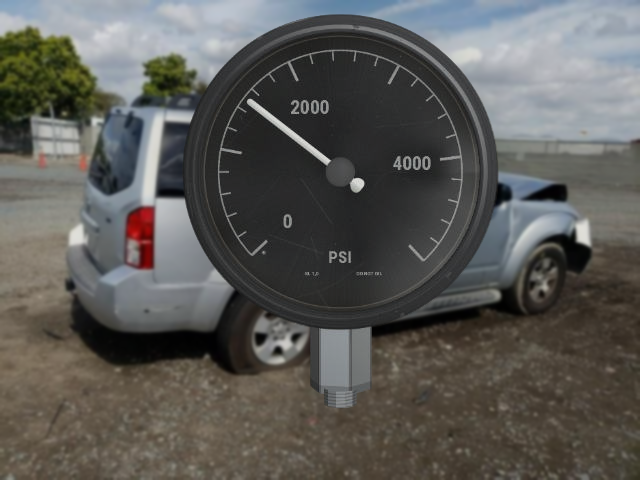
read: **1500** psi
